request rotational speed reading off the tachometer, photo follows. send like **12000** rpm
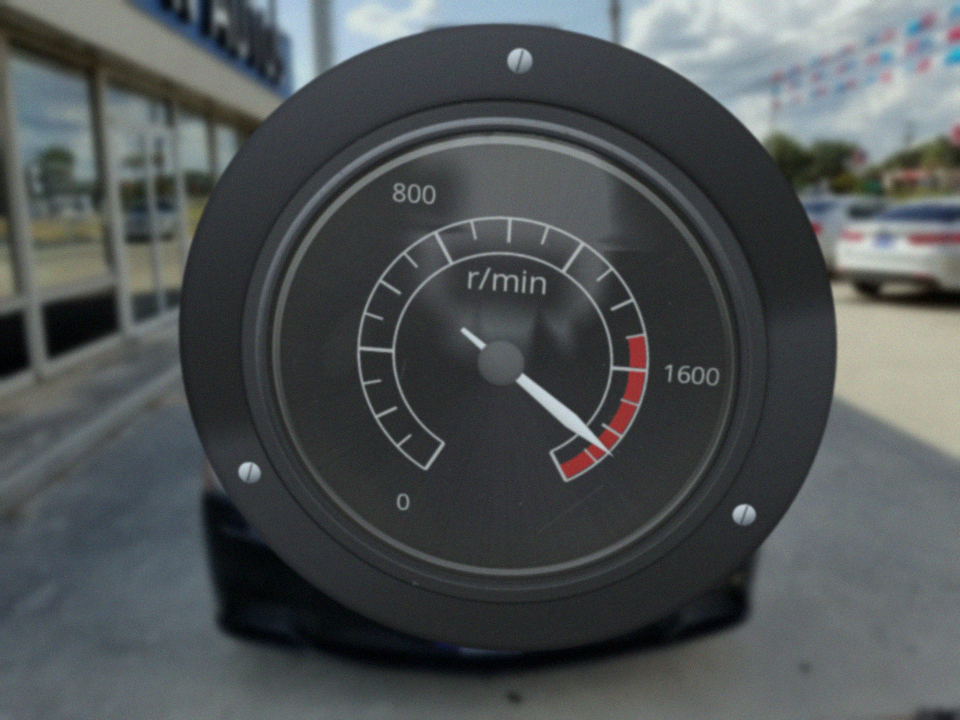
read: **1850** rpm
